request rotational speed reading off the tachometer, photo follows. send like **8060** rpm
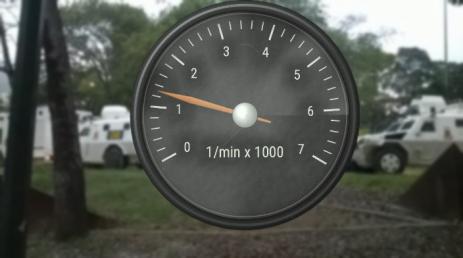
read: **1300** rpm
